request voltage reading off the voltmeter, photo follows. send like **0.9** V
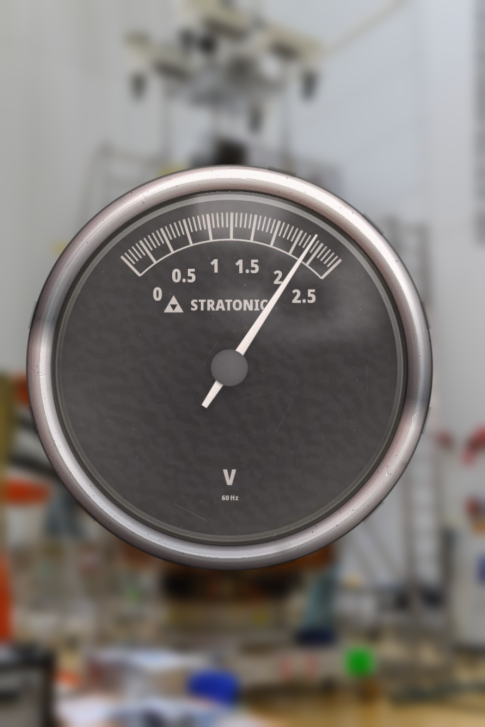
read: **2.15** V
